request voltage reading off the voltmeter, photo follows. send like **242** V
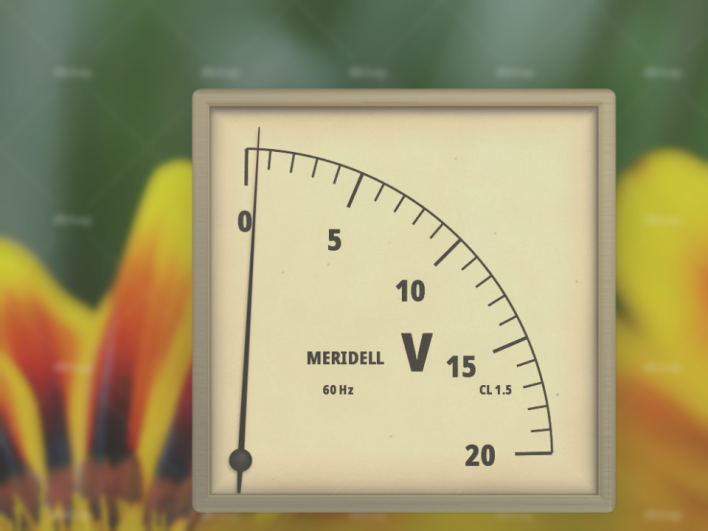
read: **0.5** V
